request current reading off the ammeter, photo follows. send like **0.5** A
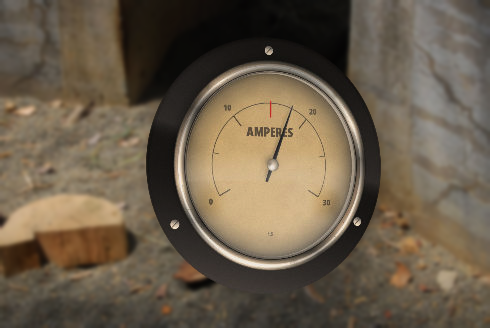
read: **17.5** A
